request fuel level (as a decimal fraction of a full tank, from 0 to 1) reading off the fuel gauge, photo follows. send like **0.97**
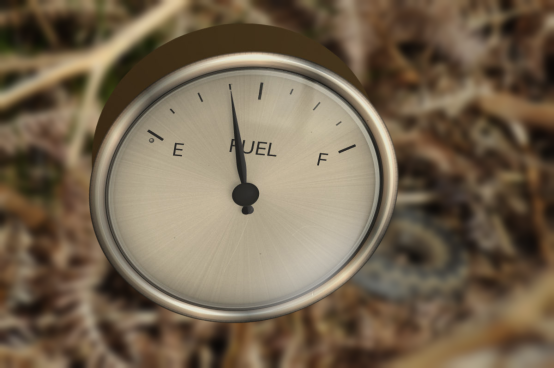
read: **0.375**
